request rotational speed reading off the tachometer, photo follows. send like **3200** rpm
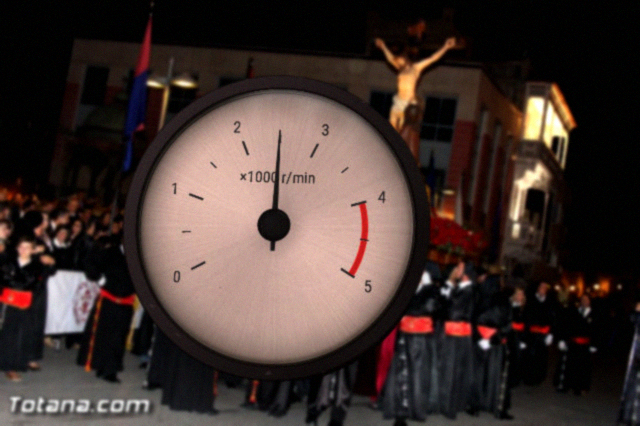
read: **2500** rpm
